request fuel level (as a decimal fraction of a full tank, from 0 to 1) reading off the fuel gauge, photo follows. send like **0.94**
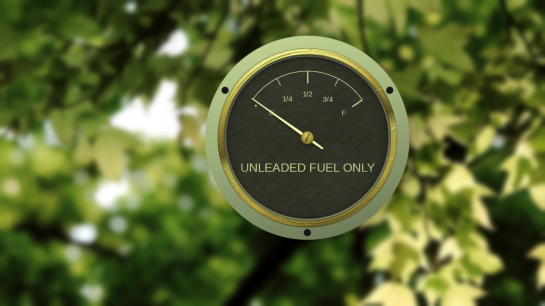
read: **0**
